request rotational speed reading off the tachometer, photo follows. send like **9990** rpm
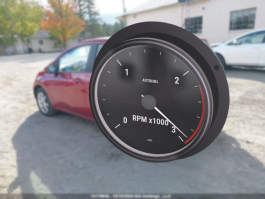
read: **2900** rpm
